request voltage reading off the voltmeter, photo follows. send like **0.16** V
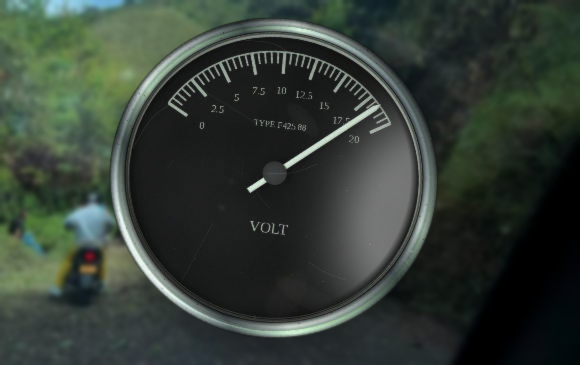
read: **18.5** V
